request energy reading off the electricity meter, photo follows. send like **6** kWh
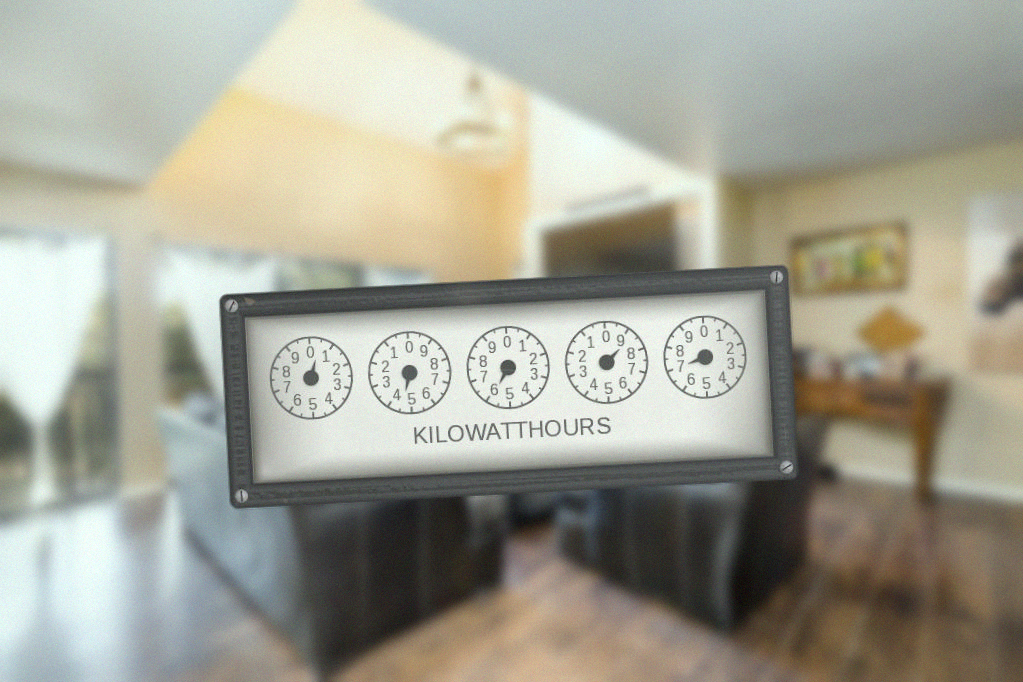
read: **4587** kWh
